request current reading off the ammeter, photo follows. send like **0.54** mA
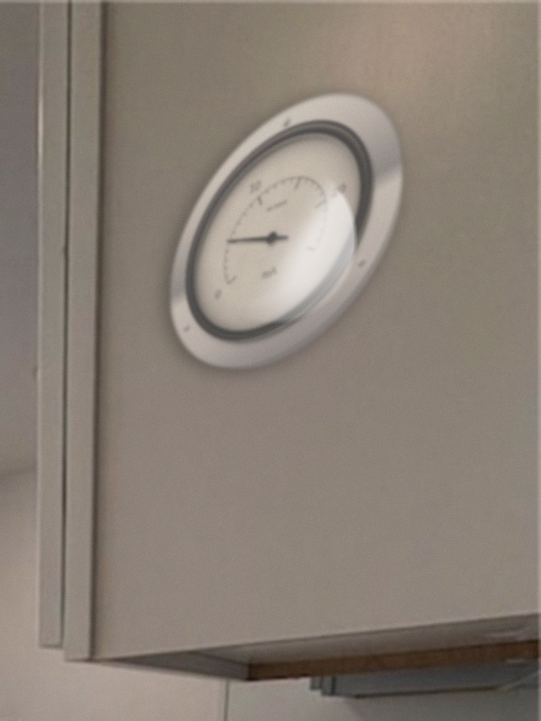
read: **5** mA
